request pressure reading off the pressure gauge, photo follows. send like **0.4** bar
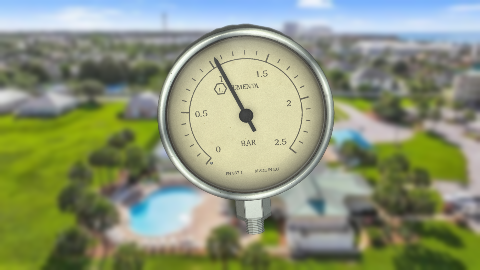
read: **1.05** bar
